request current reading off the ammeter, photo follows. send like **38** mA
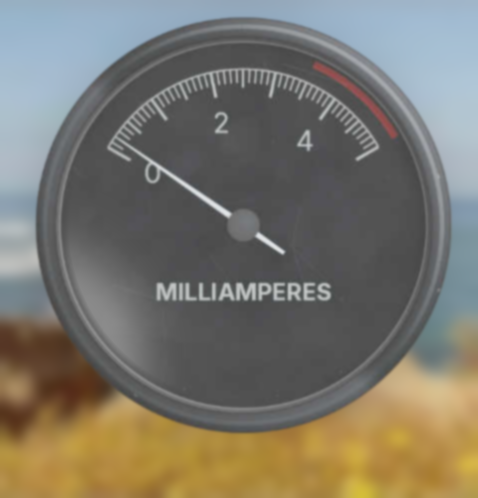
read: **0.2** mA
